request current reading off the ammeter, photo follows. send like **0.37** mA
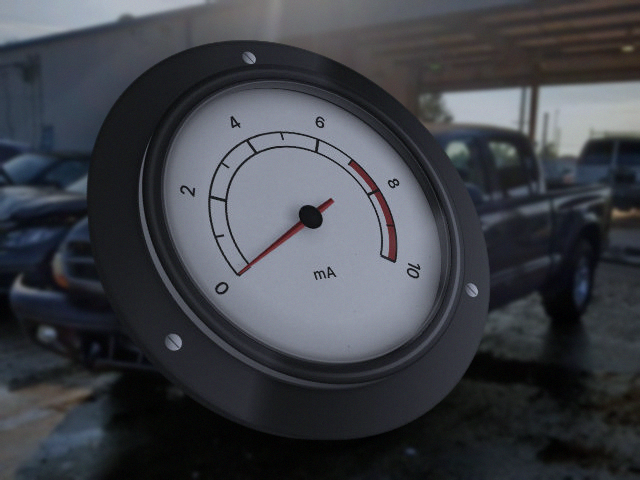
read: **0** mA
